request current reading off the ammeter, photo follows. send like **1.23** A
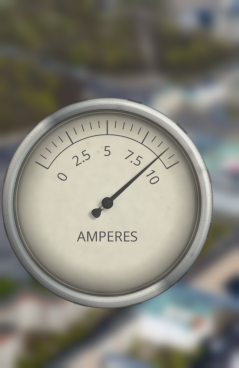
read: **9** A
